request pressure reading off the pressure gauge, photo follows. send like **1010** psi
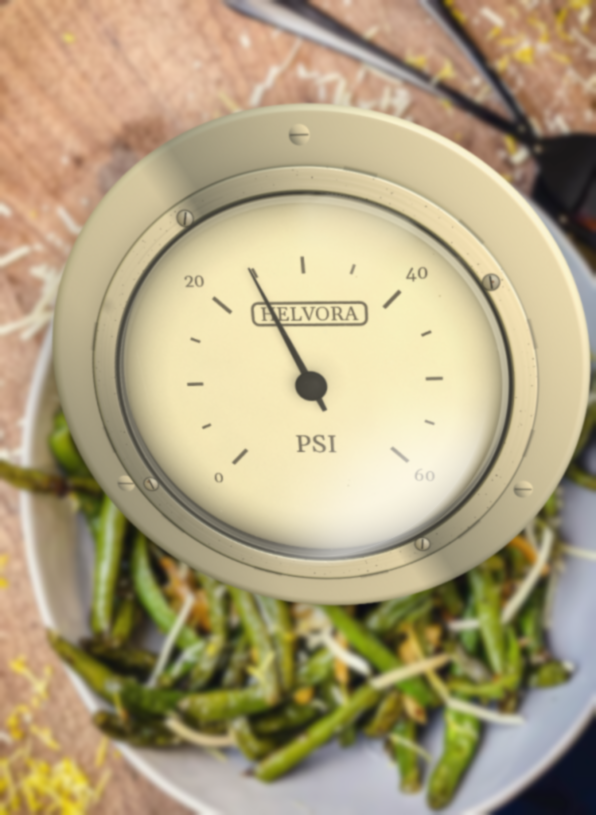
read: **25** psi
